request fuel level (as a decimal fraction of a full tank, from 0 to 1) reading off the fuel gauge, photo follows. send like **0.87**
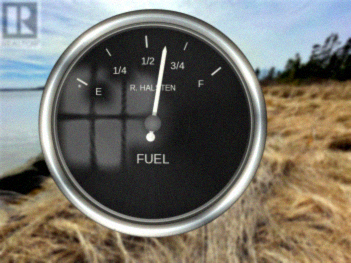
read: **0.625**
